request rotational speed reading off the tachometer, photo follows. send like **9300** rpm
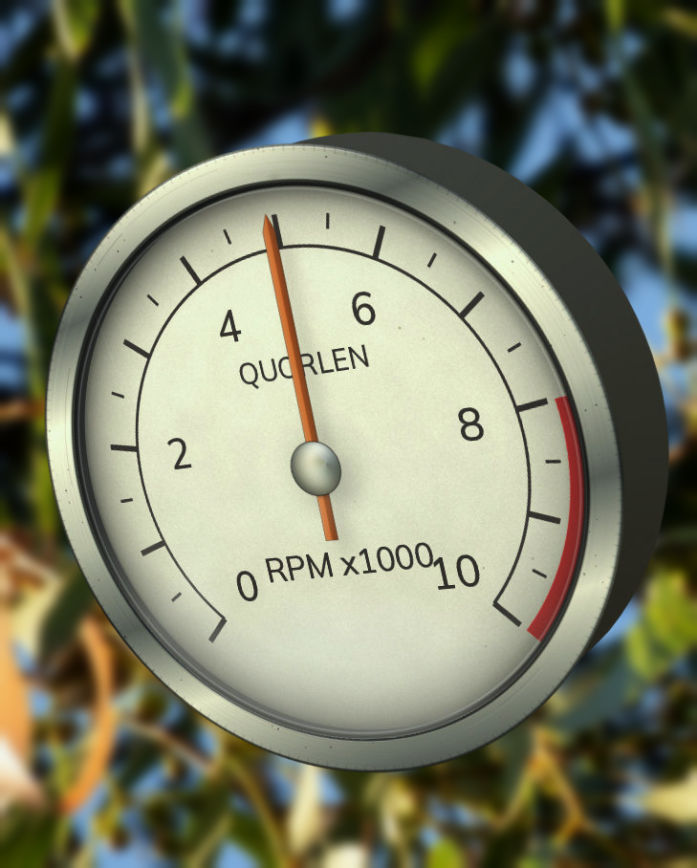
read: **5000** rpm
